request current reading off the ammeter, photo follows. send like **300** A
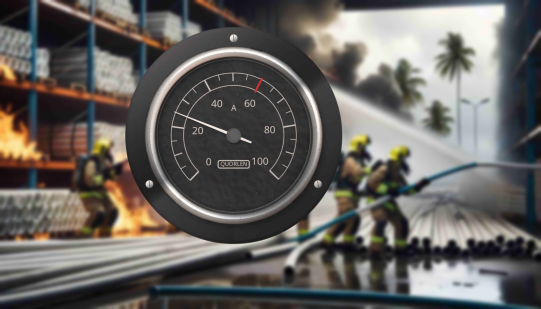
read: **25** A
